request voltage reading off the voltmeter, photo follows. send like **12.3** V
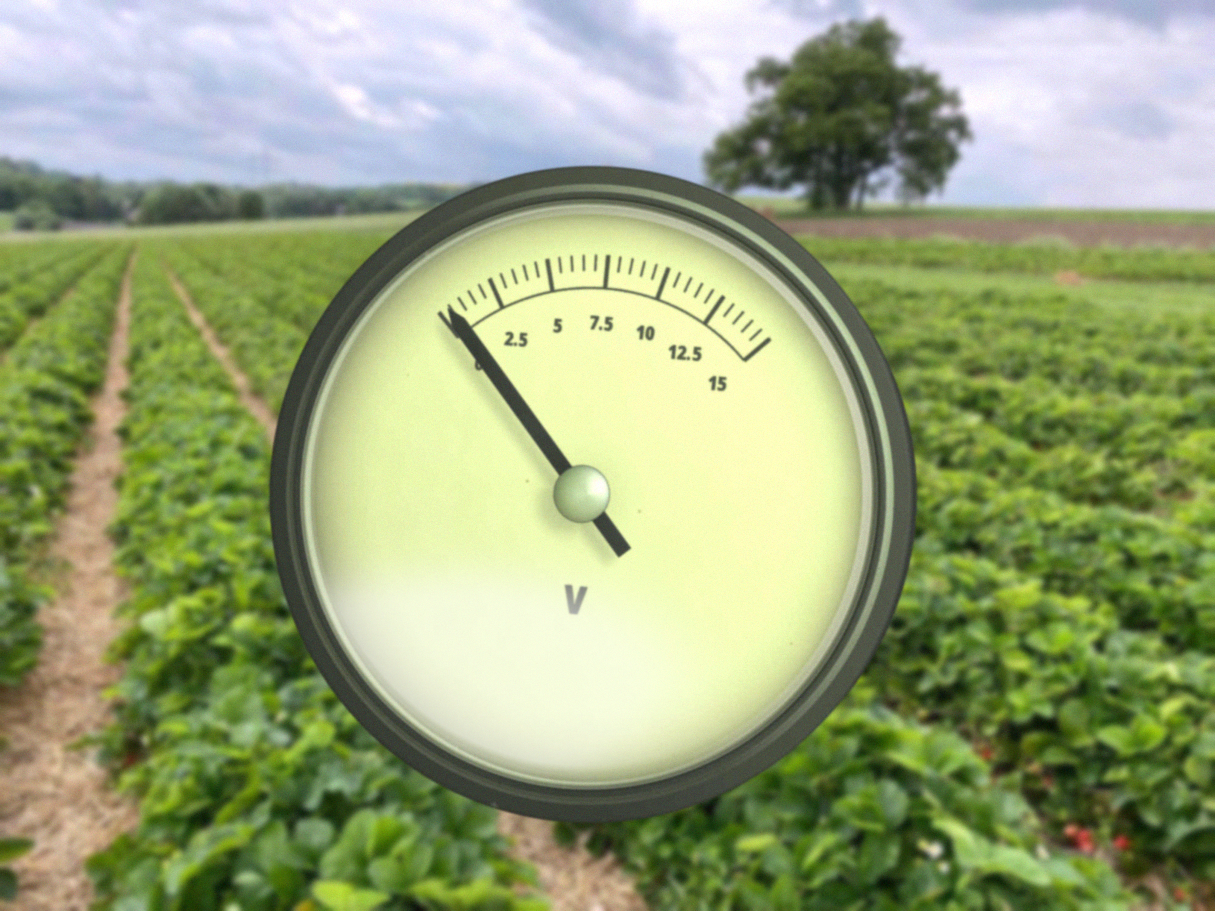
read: **0.5** V
